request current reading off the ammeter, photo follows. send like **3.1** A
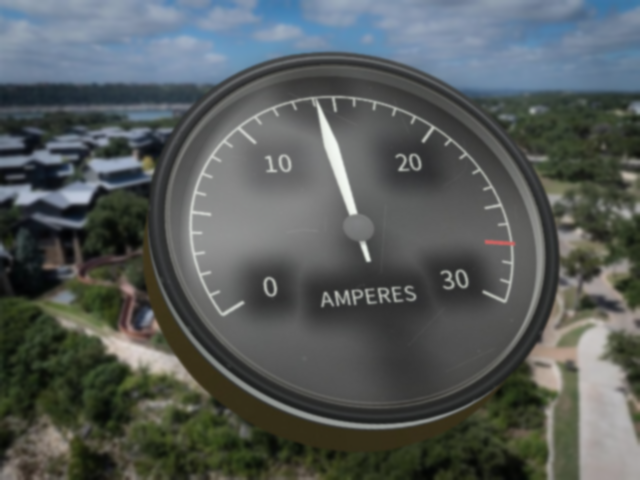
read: **14** A
